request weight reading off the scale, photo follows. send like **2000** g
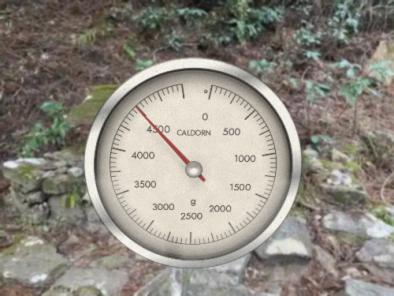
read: **4500** g
